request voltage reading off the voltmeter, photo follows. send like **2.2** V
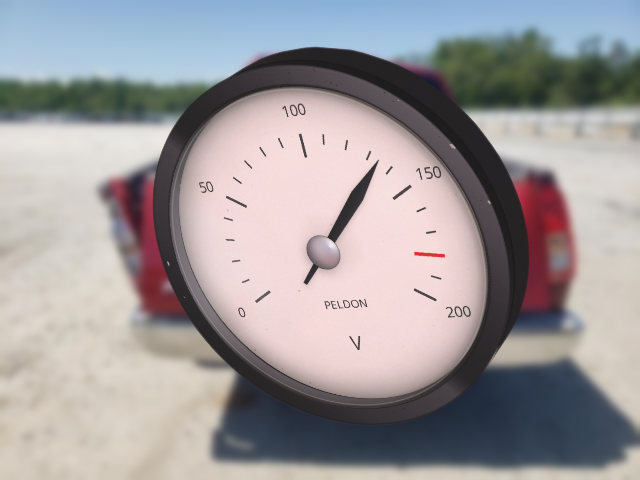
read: **135** V
